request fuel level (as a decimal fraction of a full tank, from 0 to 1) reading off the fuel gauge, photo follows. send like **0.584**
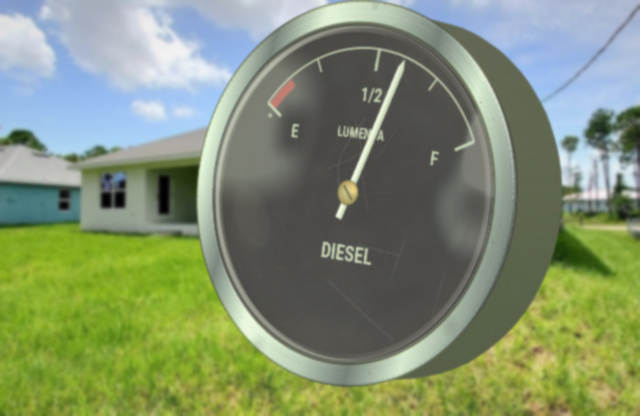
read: **0.625**
